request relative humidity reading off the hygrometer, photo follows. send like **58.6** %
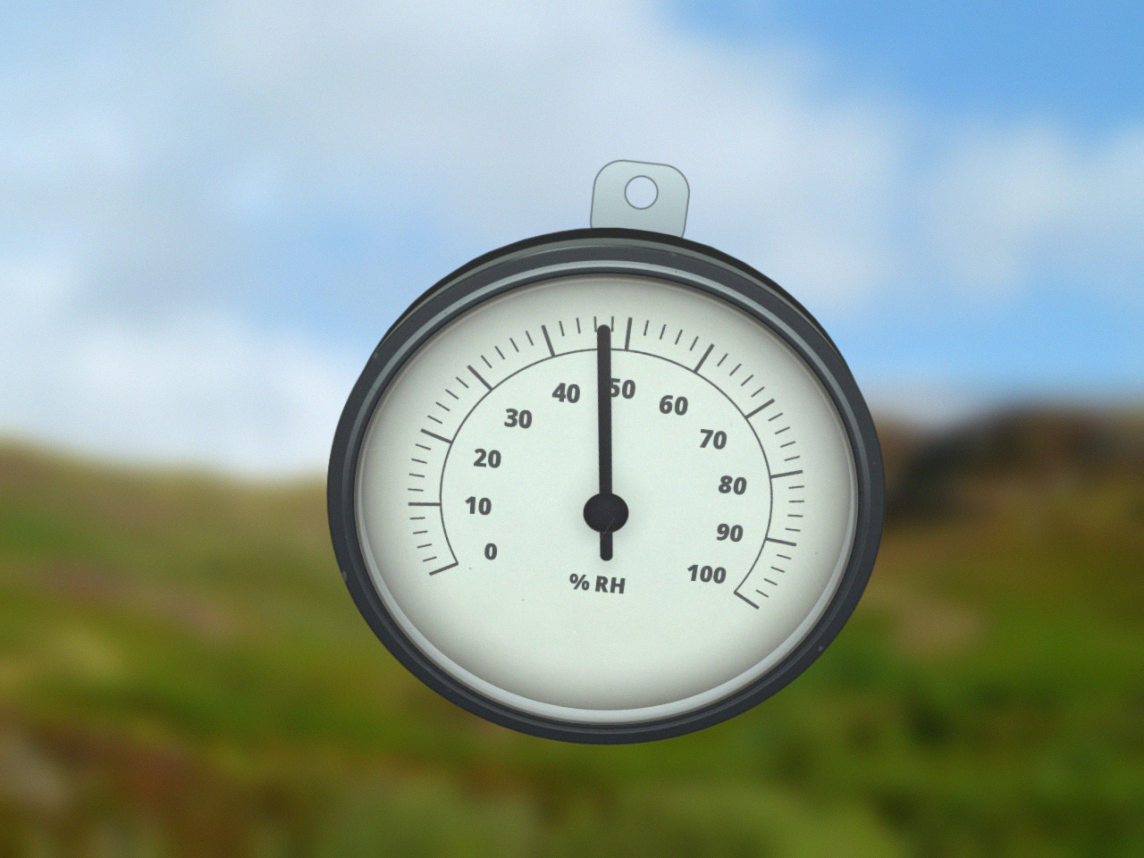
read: **47** %
